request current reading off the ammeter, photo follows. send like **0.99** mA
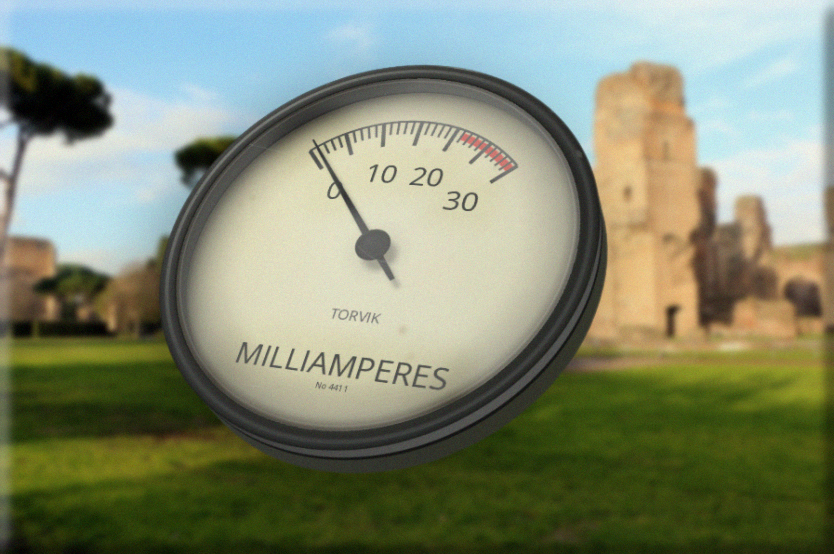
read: **1** mA
